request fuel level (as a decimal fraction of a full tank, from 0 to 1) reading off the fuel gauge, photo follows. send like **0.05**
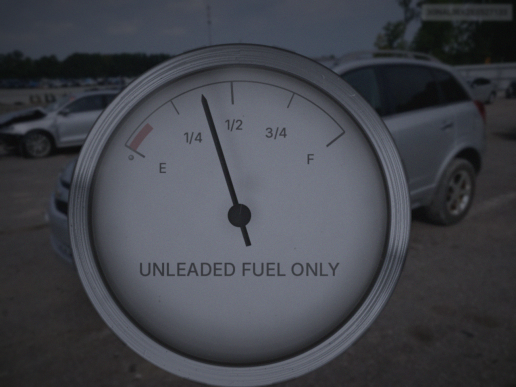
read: **0.375**
